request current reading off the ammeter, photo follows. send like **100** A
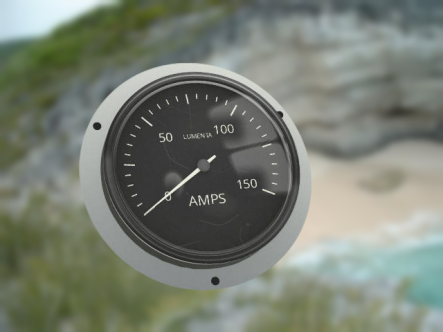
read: **0** A
